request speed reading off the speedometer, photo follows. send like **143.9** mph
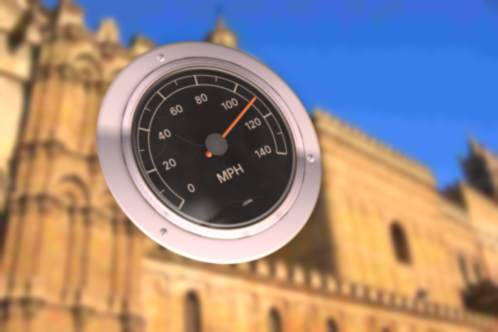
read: **110** mph
